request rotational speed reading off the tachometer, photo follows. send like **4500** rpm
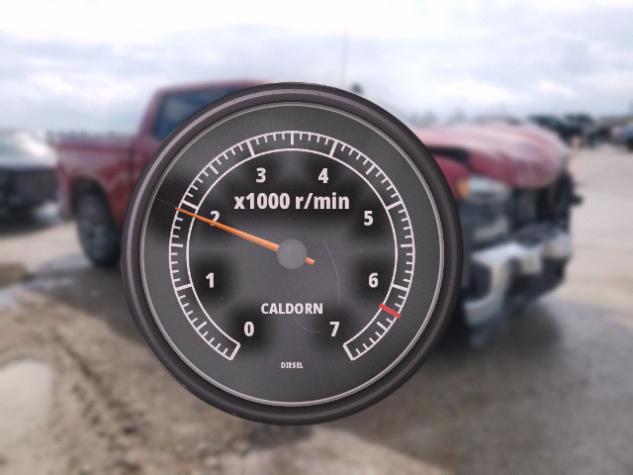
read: **1900** rpm
